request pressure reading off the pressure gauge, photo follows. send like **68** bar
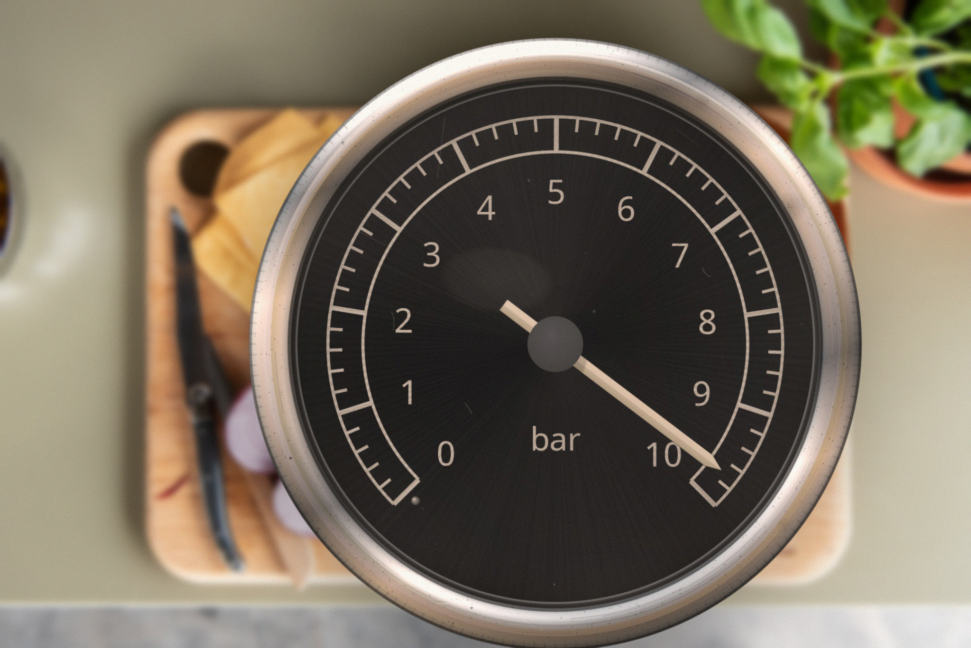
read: **9.7** bar
